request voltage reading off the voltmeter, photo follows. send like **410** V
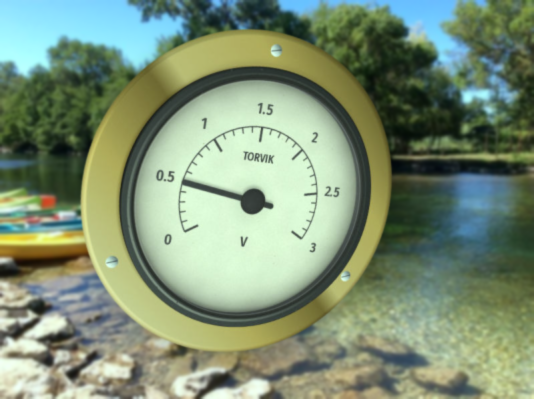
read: **0.5** V
